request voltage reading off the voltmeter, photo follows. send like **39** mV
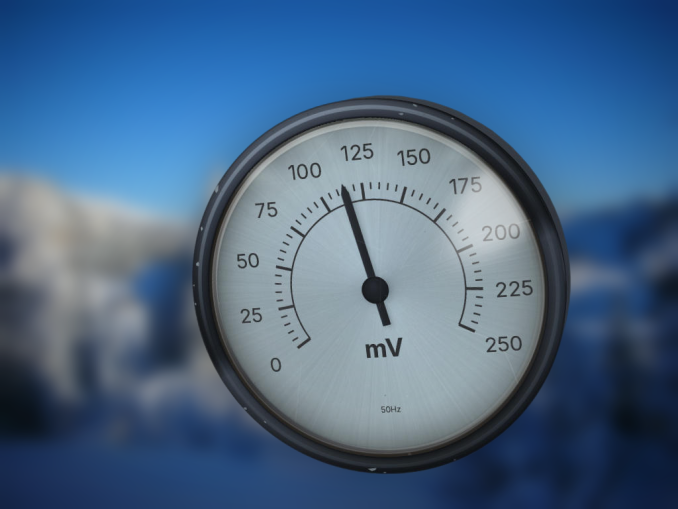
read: **115** mV
